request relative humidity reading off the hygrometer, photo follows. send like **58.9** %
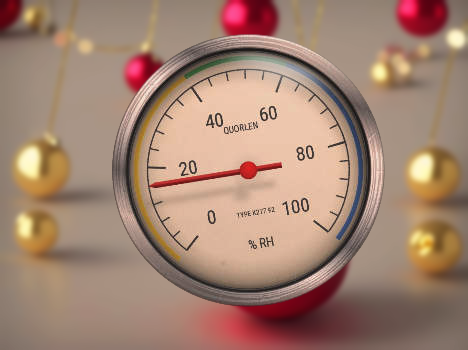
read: **16** %
